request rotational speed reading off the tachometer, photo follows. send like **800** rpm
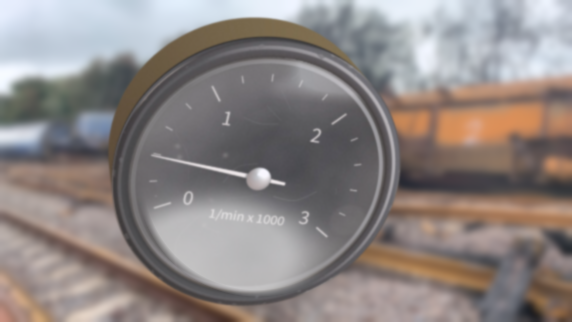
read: **400** rpm
